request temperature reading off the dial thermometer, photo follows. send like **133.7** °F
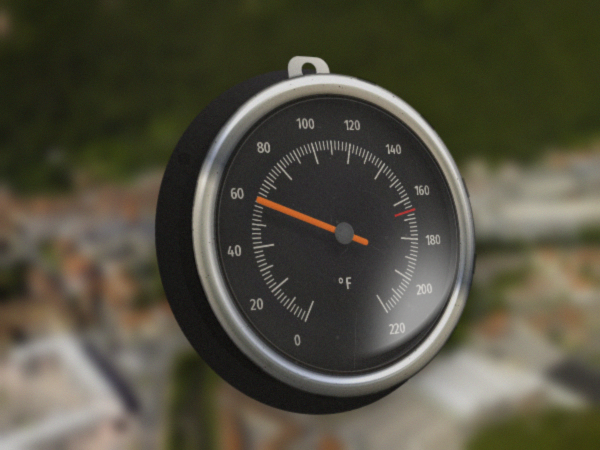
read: **60** °F
